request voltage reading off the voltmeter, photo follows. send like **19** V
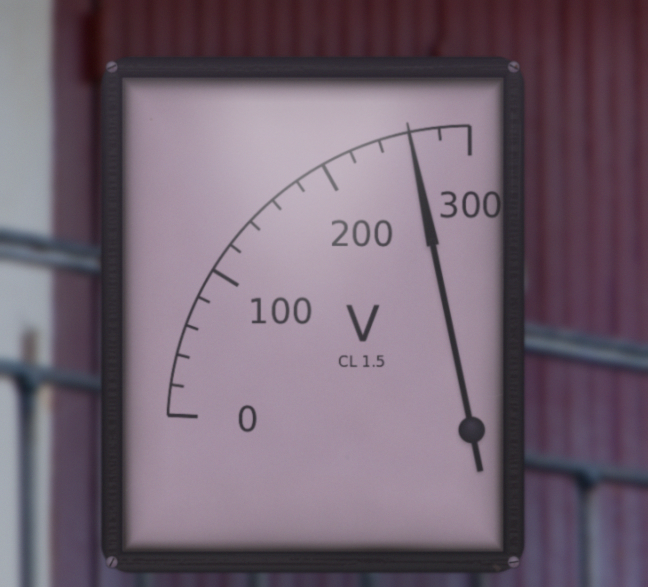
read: **260** V
